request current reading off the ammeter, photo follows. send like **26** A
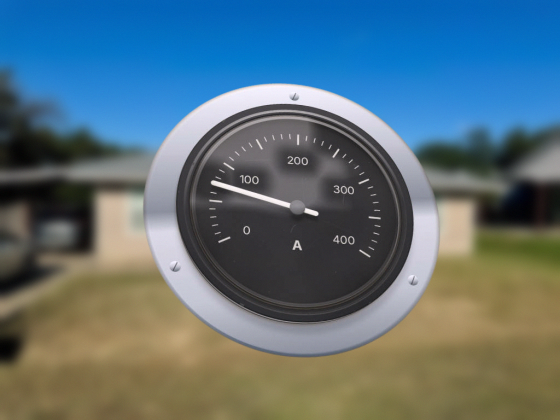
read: **70** A
